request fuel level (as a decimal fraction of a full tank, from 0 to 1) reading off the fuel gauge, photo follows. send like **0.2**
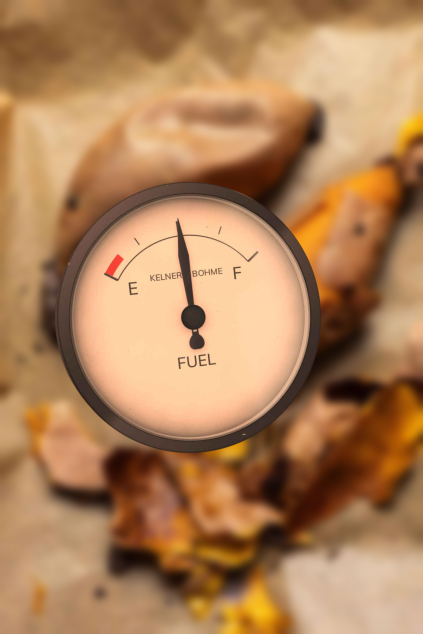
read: **0.5**
